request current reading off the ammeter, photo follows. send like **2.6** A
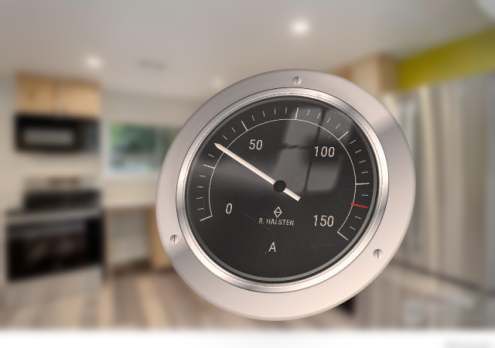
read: **35** A
